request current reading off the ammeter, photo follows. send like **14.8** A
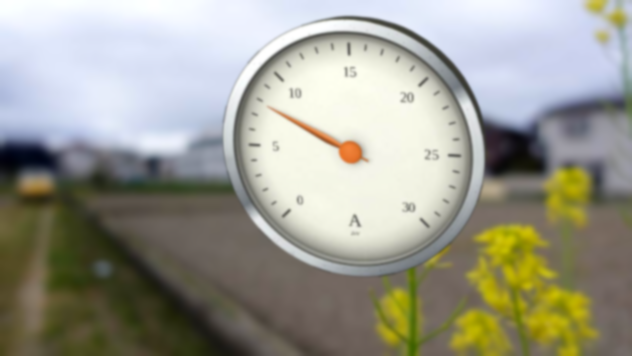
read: **8** A
